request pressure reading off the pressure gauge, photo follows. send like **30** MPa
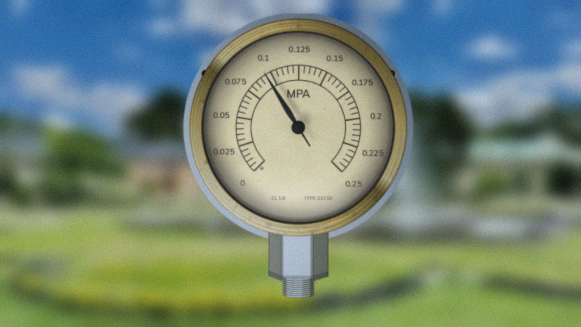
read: **0.095** MPa
